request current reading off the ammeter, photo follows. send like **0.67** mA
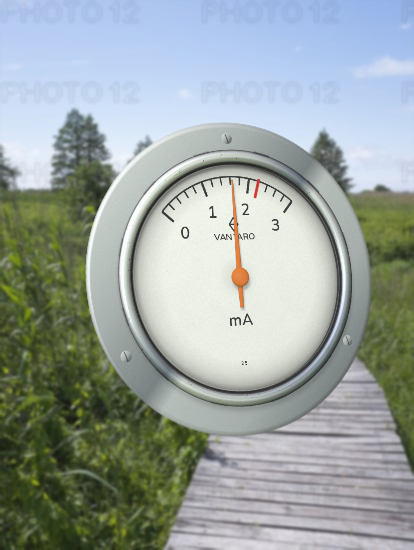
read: **1.6** mA
